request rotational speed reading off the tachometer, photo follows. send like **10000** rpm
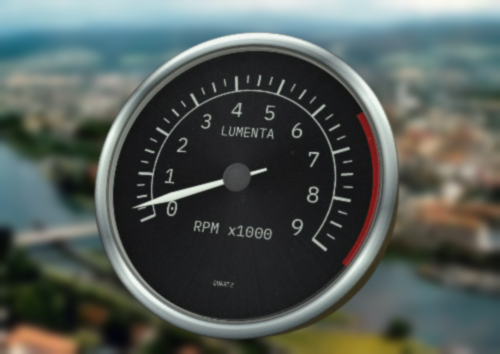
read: **250** rpm
